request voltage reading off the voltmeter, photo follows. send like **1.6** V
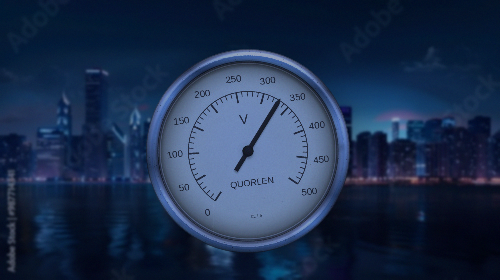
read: **330** V
